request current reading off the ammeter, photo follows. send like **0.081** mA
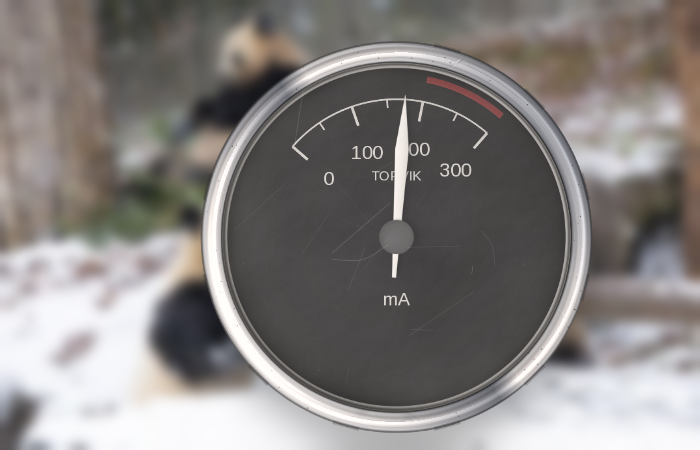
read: **175** mA
